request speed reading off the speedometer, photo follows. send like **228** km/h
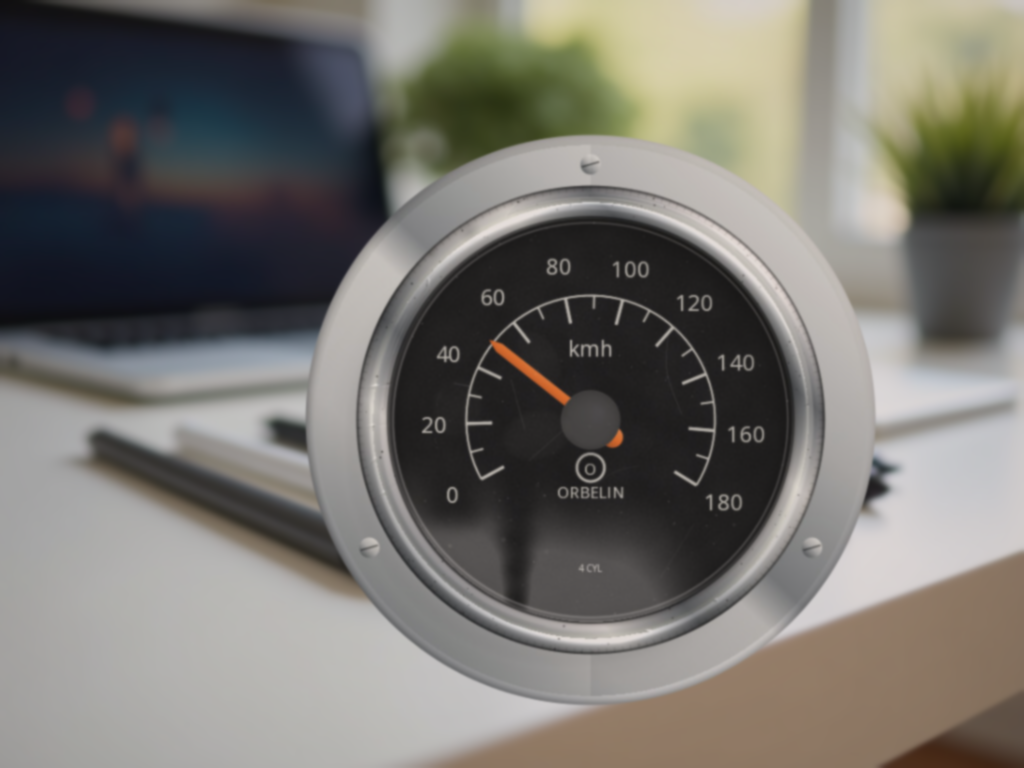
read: **50** km/h
